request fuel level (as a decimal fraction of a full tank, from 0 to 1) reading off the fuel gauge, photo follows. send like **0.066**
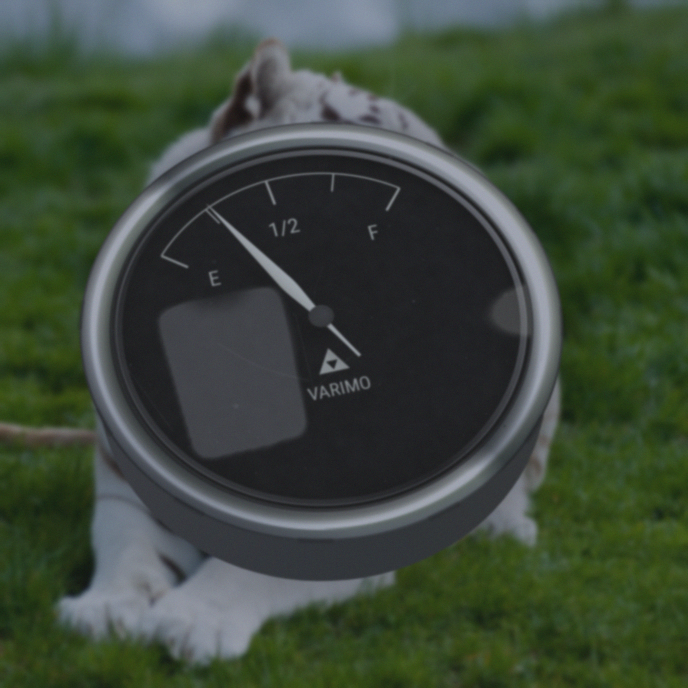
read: **0.25**
